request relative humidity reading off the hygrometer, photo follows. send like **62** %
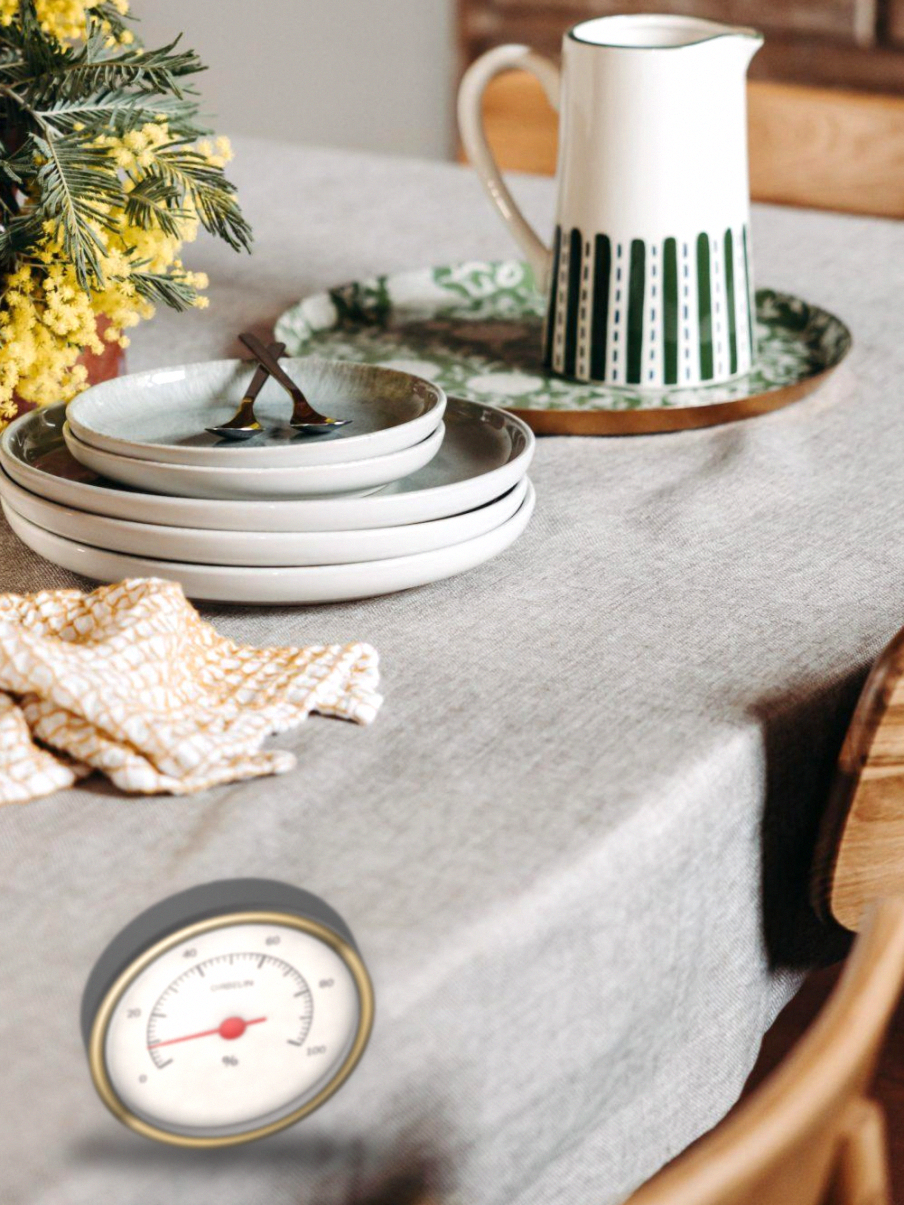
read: **10** %
